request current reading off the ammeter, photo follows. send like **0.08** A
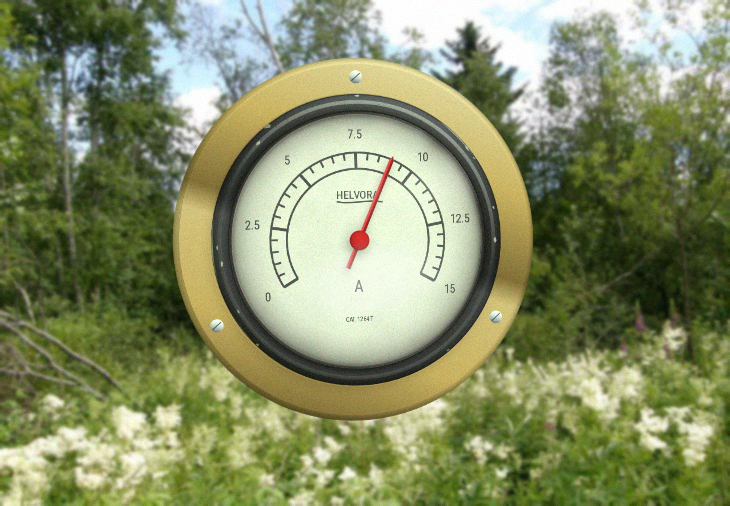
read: **9** A
